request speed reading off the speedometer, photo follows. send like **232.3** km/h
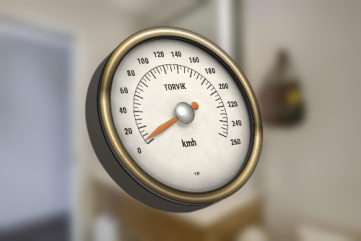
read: **5** km/h
